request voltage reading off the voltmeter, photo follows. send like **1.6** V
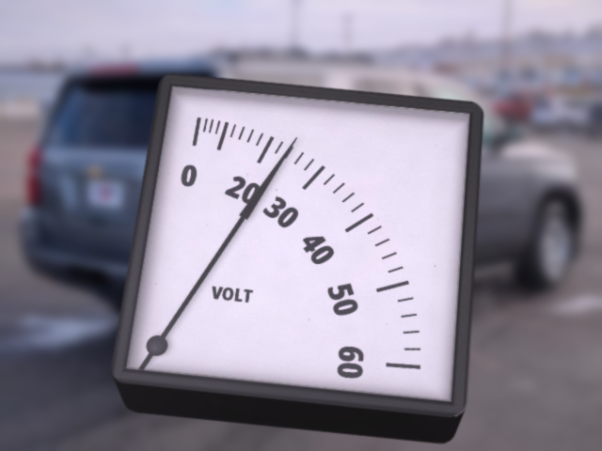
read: **24** V
